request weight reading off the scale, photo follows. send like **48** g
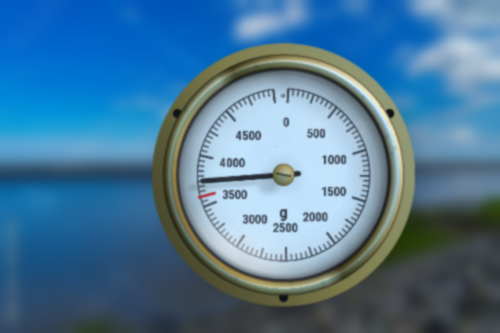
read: **3750** g
